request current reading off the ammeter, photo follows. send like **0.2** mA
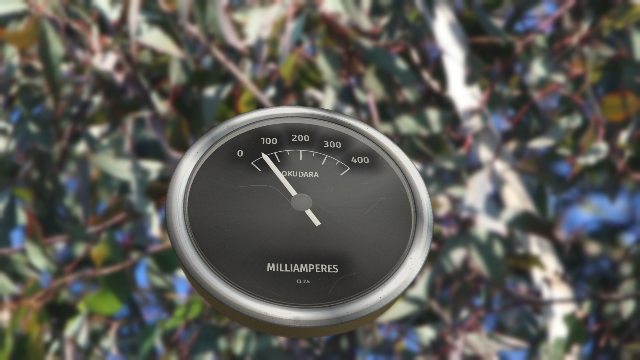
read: **50** mA
